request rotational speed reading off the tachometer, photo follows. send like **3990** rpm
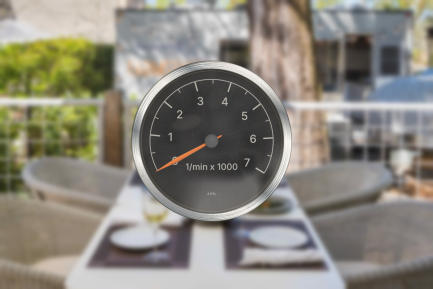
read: **0** rpm
